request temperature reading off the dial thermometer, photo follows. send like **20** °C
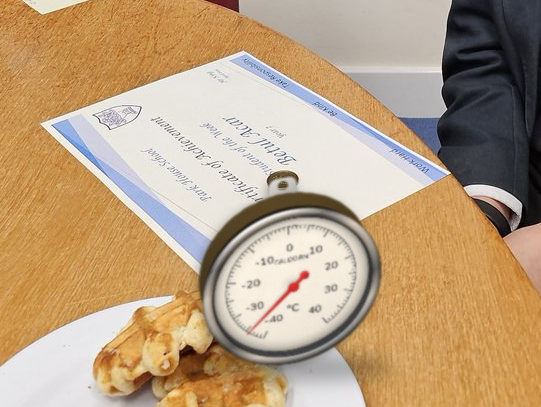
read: **-35** °C
